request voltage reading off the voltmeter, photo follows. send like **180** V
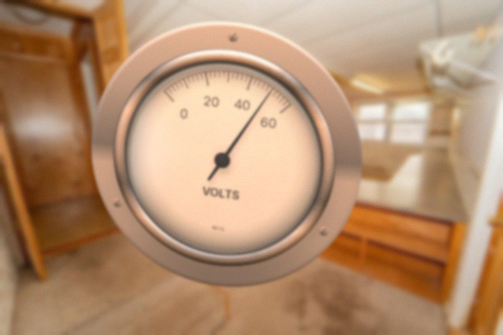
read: **50** V
